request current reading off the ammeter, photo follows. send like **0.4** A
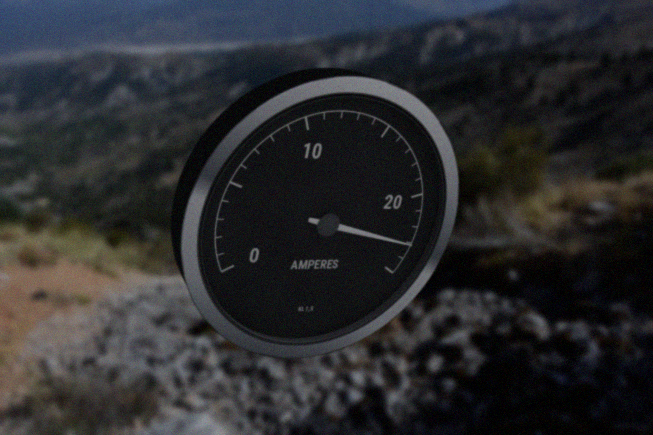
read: **23** A
